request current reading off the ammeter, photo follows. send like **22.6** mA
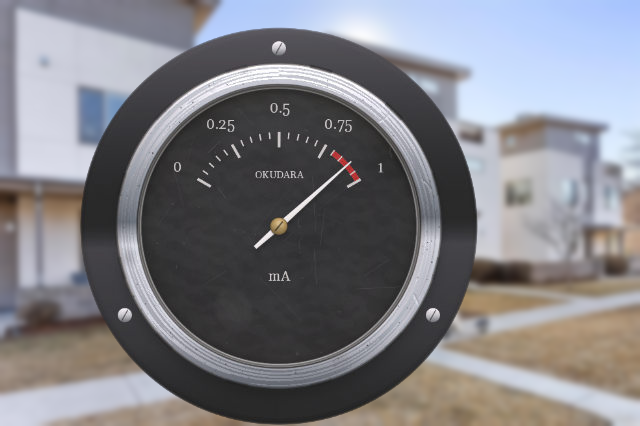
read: **0.9** mA
